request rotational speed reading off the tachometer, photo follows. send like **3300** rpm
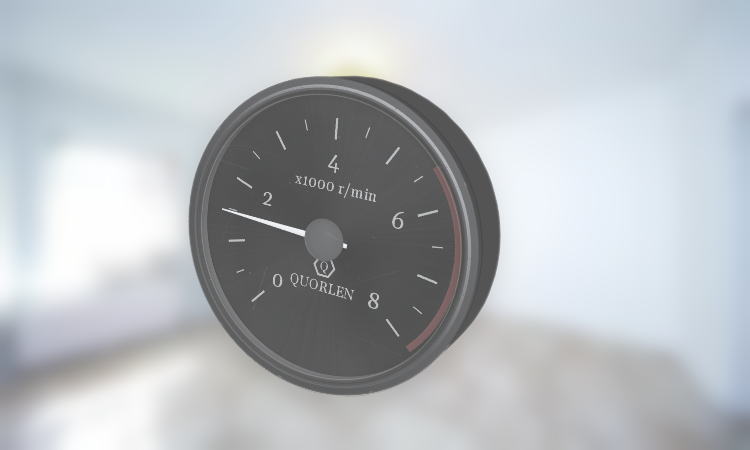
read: **1500** rpm
